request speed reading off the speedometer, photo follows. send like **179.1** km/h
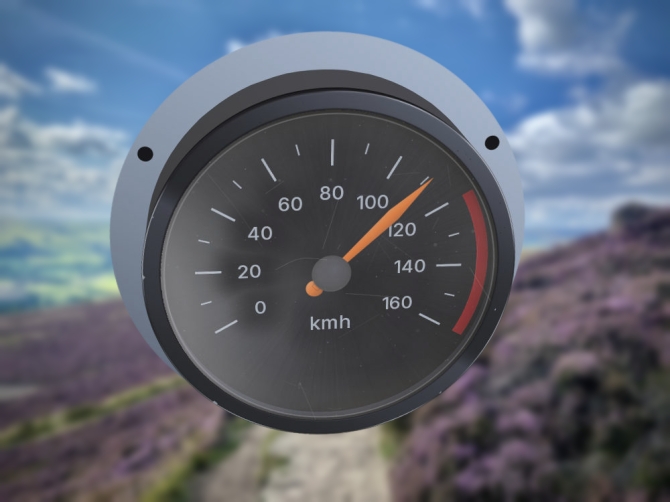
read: **110** km/h
